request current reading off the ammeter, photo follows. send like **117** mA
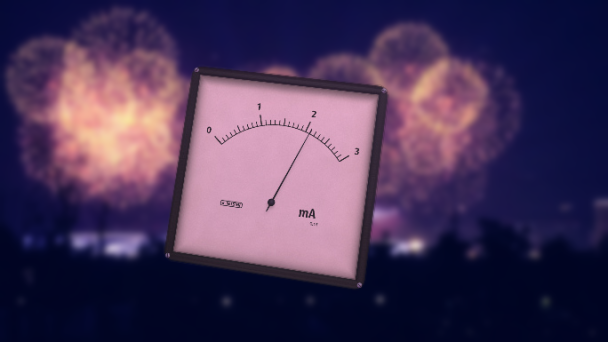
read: **2.1** mA
